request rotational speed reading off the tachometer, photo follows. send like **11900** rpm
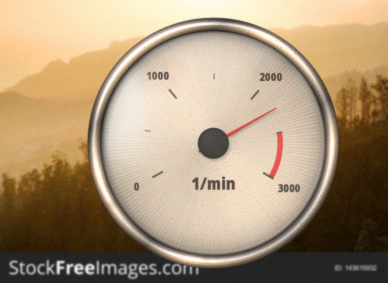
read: **2250** rpm
